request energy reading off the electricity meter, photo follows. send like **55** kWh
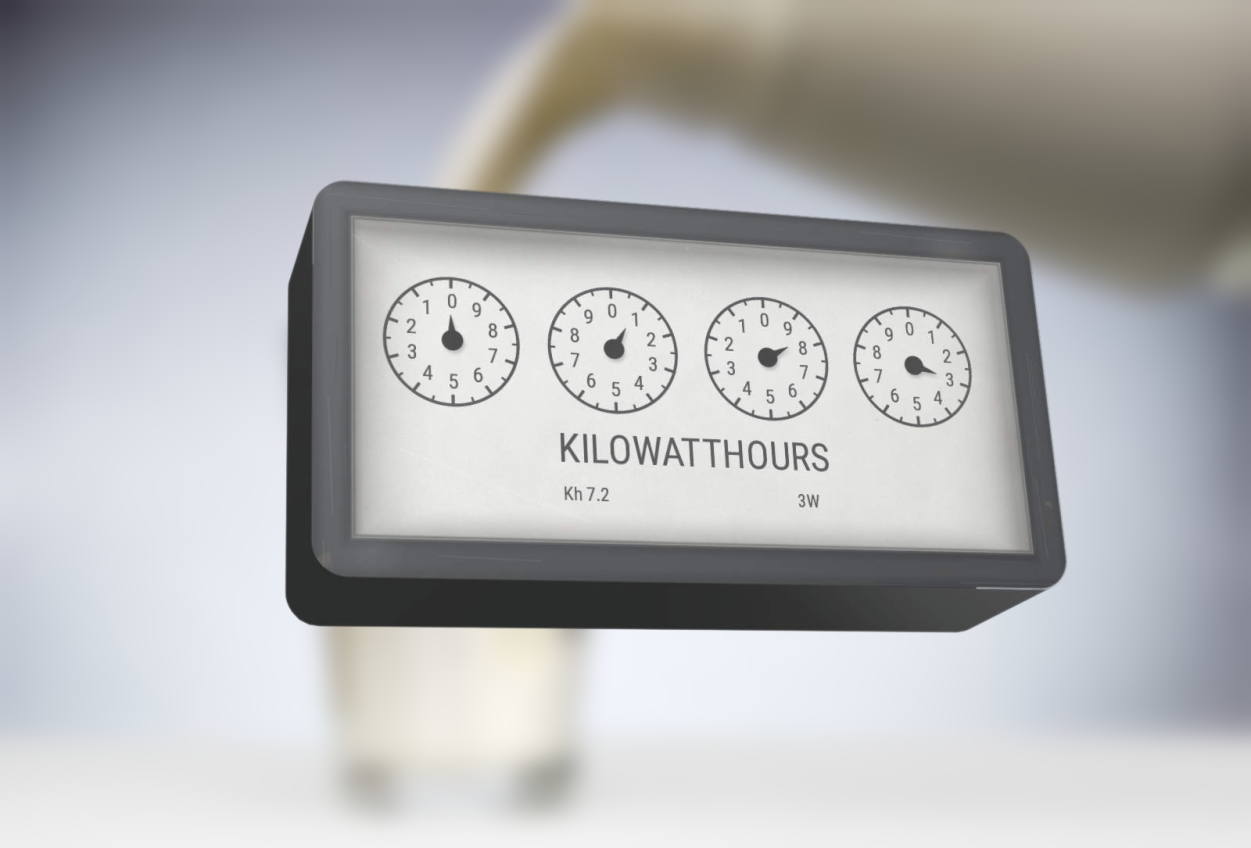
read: **83** kWh
